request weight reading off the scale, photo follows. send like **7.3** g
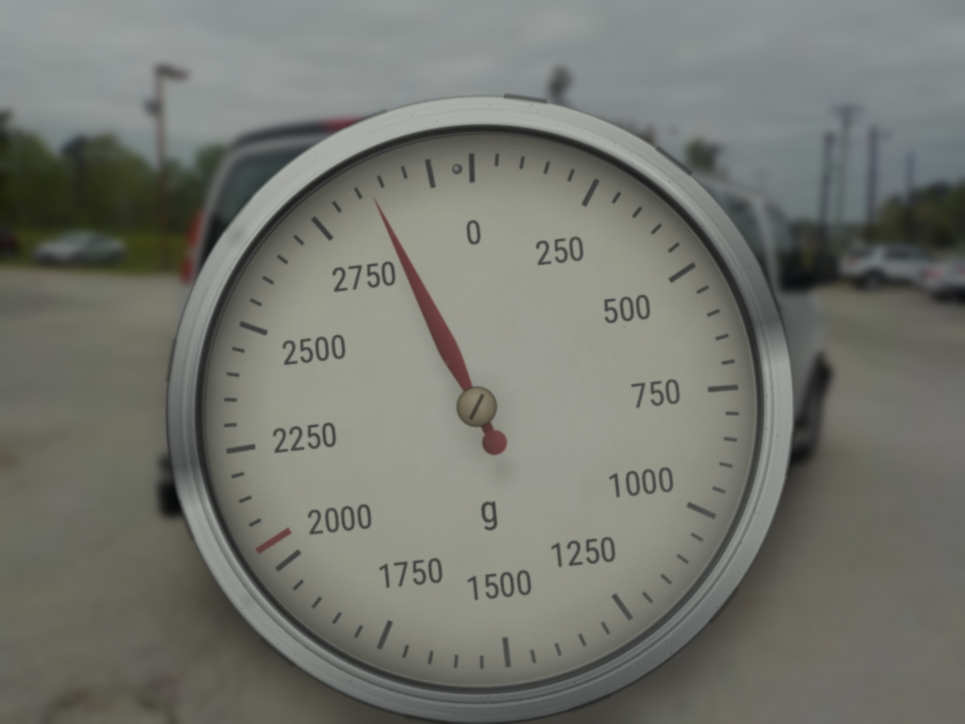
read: **2875** g
